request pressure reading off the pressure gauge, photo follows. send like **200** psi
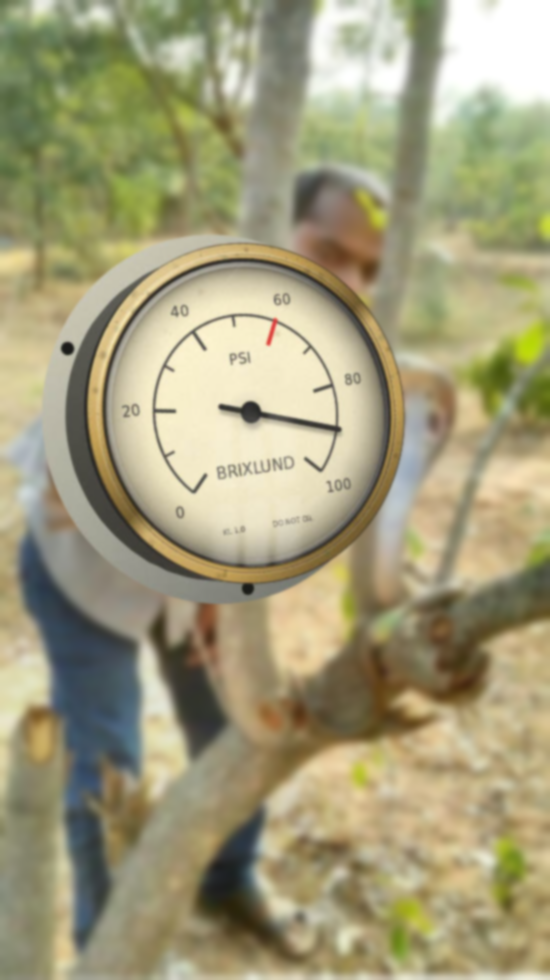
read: **90** psi
